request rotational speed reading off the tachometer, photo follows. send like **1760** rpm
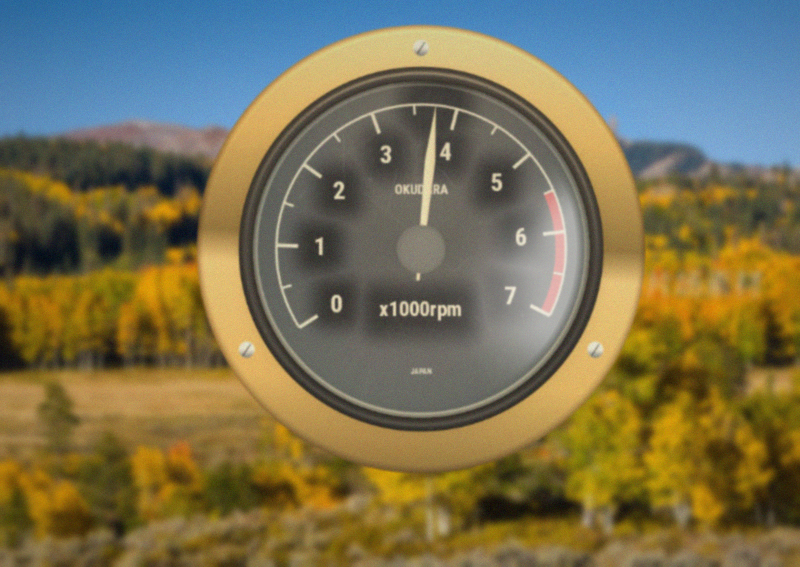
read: **3750** rpm
